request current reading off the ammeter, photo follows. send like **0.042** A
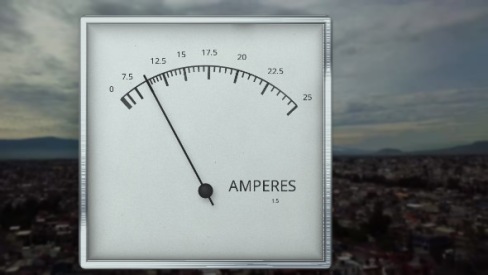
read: **10** A
